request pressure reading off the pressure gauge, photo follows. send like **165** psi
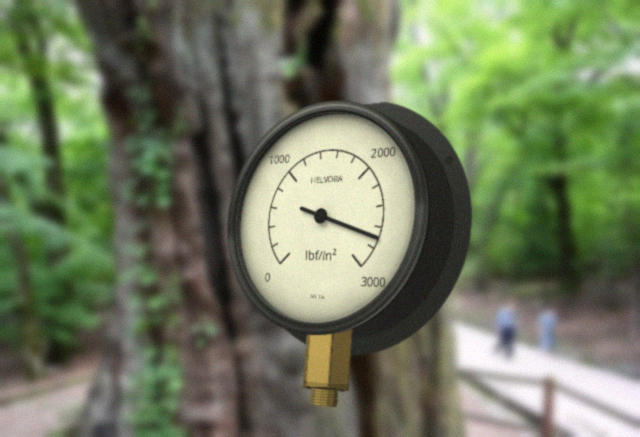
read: **2700** psi
